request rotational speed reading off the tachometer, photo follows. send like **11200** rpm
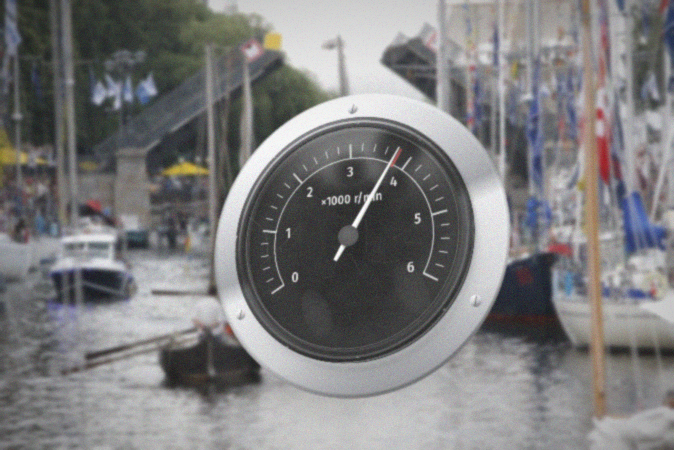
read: **3800** rpm
